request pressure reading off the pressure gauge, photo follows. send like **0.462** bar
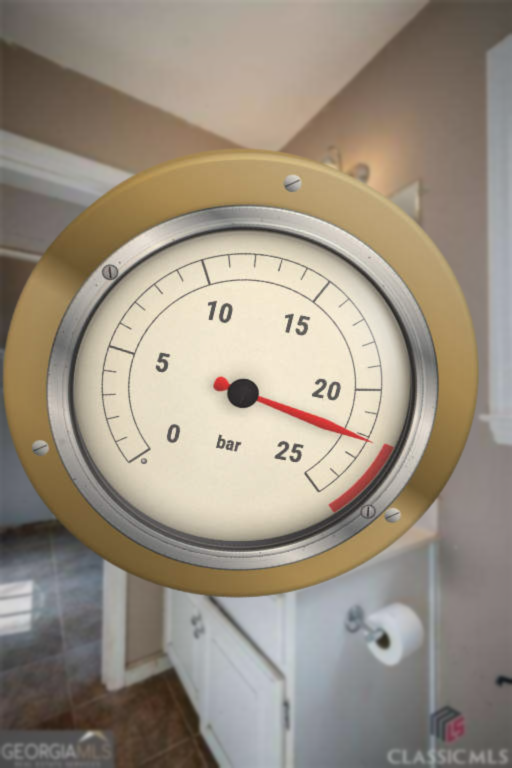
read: **22** bar
